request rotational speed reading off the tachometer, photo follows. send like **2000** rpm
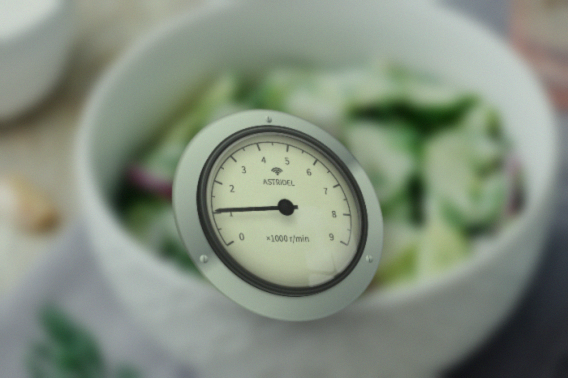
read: **1000** rpm
